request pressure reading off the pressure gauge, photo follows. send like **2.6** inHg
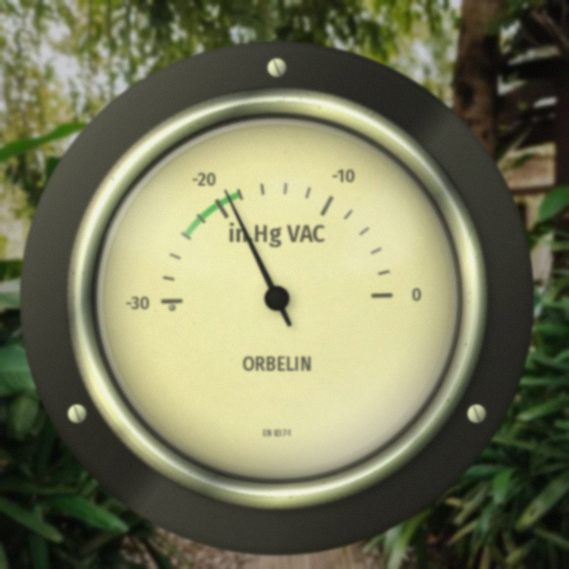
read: **-19** inHg
